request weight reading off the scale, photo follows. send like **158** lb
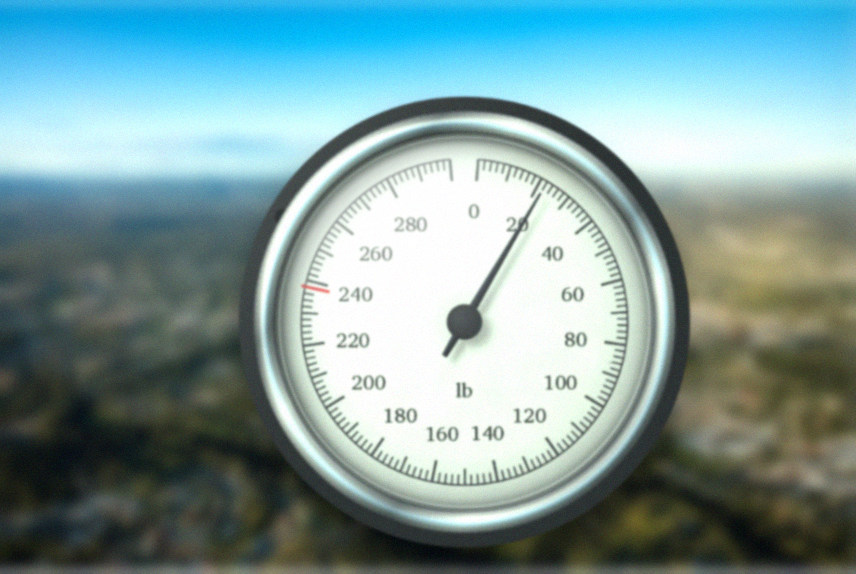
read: **22** lb
